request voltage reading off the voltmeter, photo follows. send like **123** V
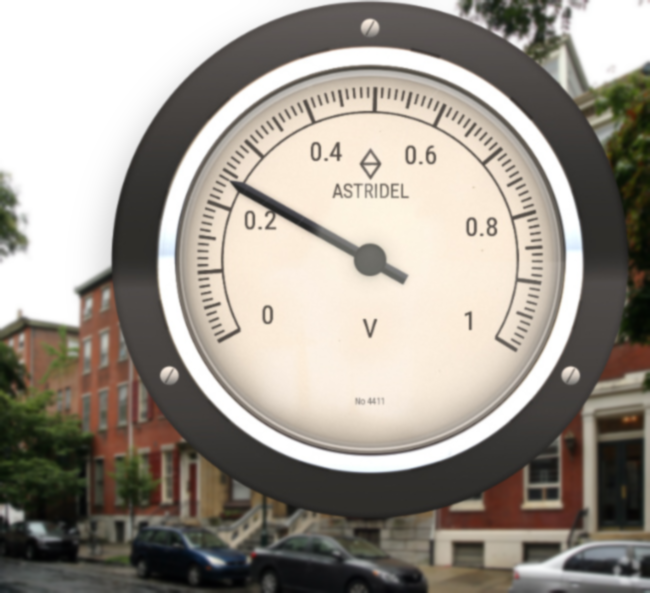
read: **0.24** V
